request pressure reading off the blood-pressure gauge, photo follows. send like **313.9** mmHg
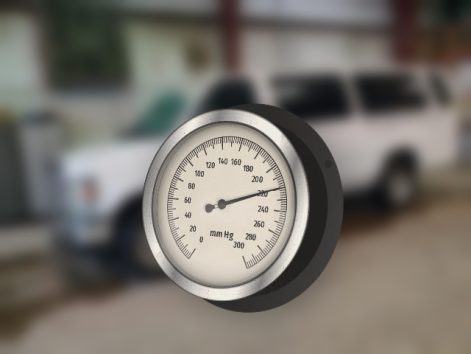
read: **220** mmHg
